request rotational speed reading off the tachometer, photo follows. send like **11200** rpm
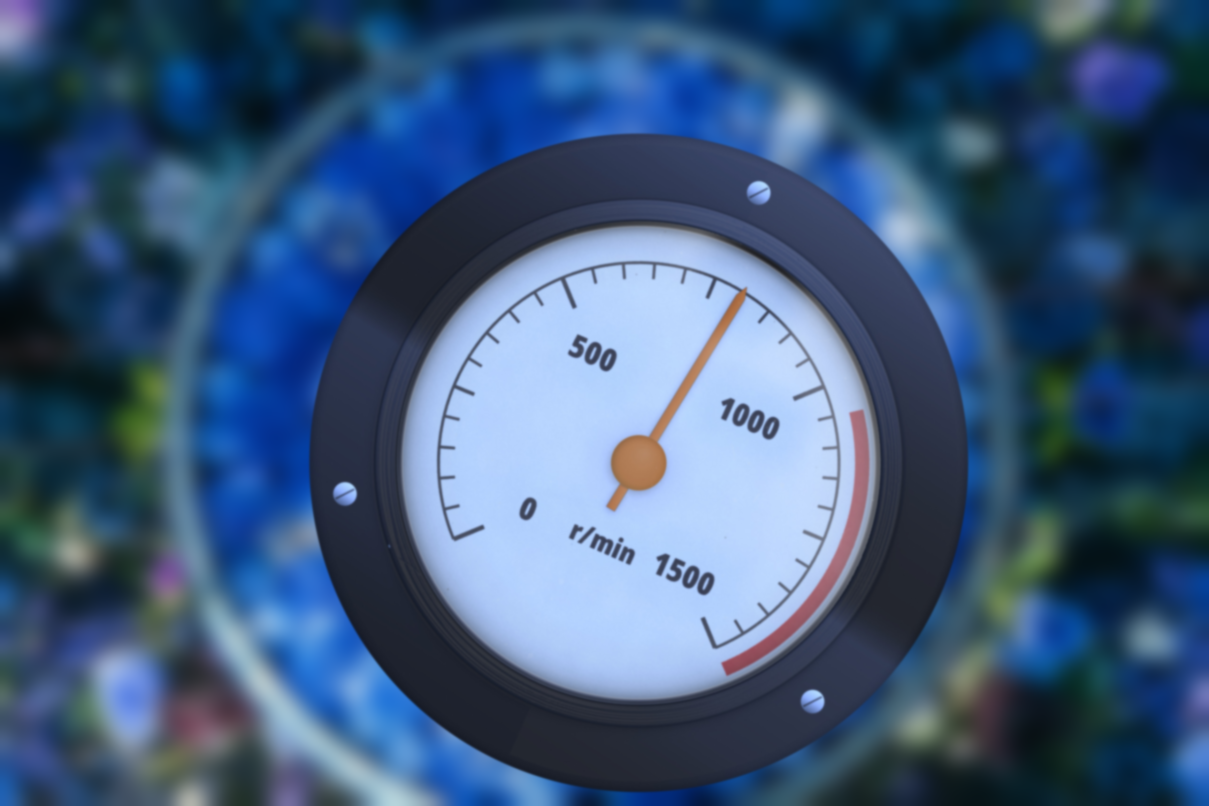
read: **800** rpm
